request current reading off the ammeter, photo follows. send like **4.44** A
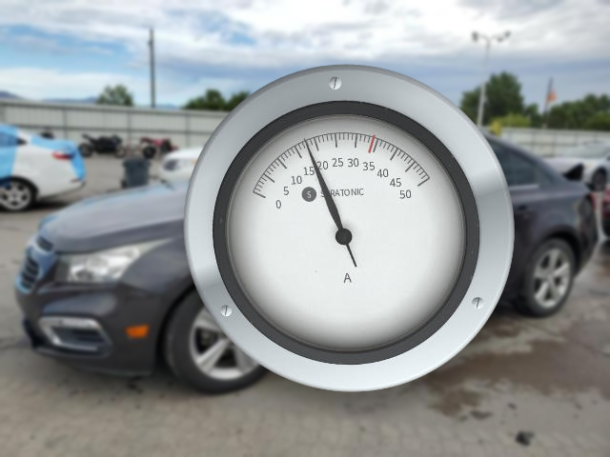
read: **18** A
